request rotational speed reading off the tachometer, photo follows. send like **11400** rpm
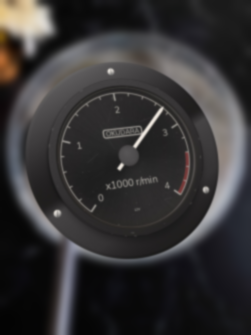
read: **2700** rpm
